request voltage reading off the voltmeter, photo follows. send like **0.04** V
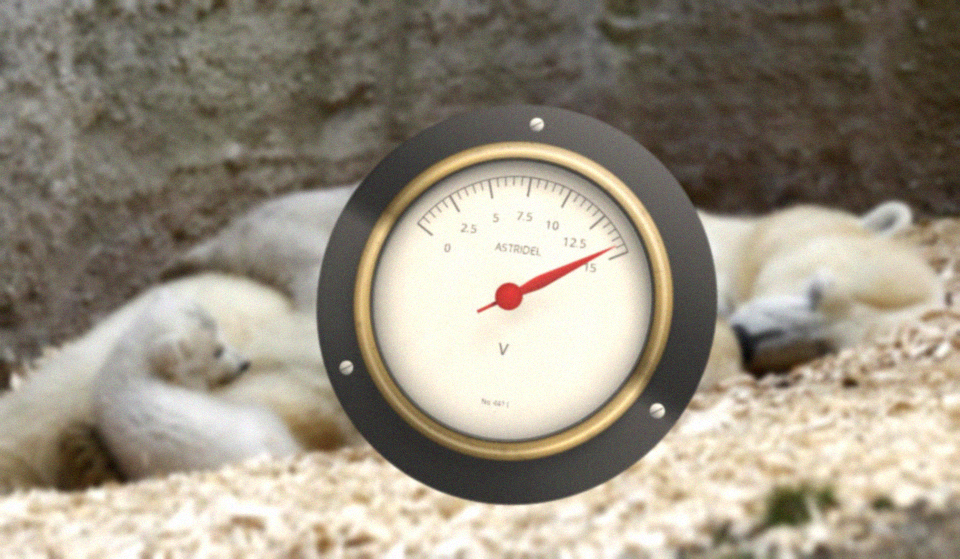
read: **14.5** V
